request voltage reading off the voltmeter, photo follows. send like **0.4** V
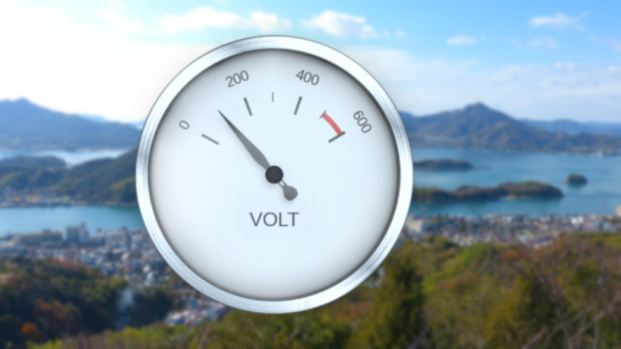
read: **100** V
